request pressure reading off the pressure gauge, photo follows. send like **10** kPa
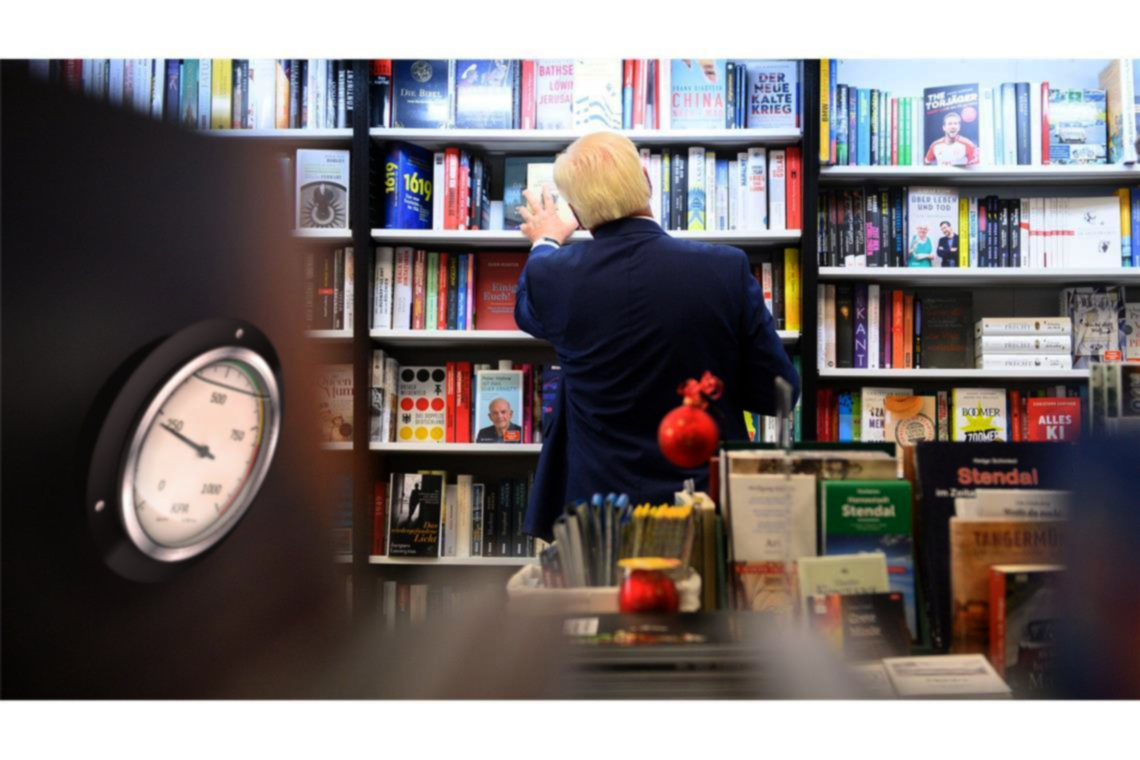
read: **225** kPa
